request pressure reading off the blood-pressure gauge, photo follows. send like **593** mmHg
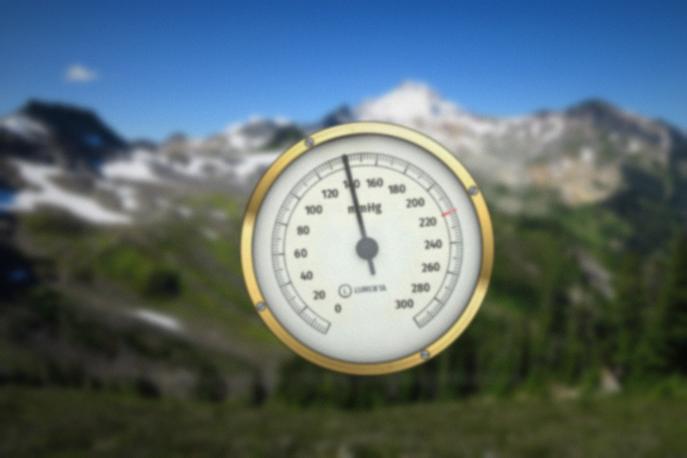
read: **140** mmHg
